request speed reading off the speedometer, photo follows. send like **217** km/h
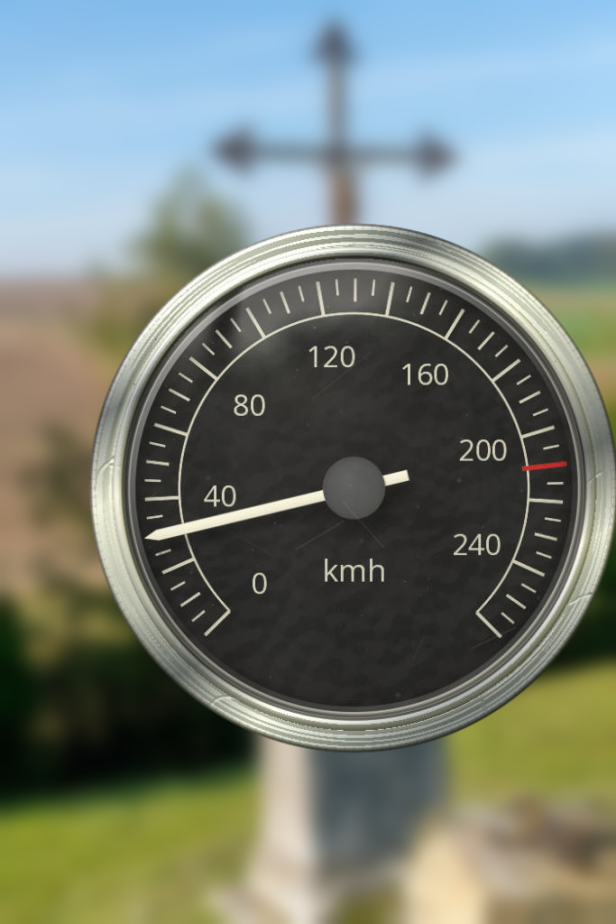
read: **30** km/h
